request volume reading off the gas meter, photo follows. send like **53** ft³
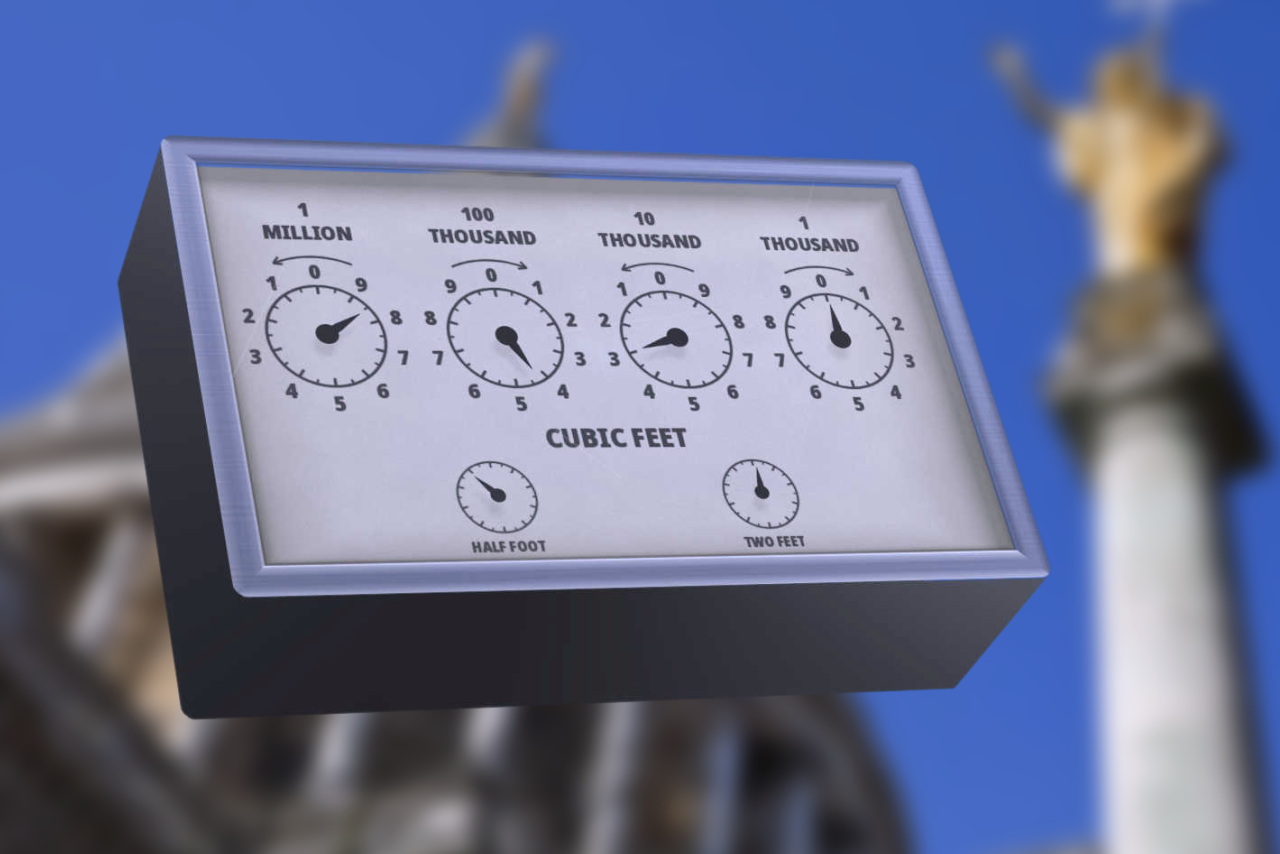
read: **843000** ft³
